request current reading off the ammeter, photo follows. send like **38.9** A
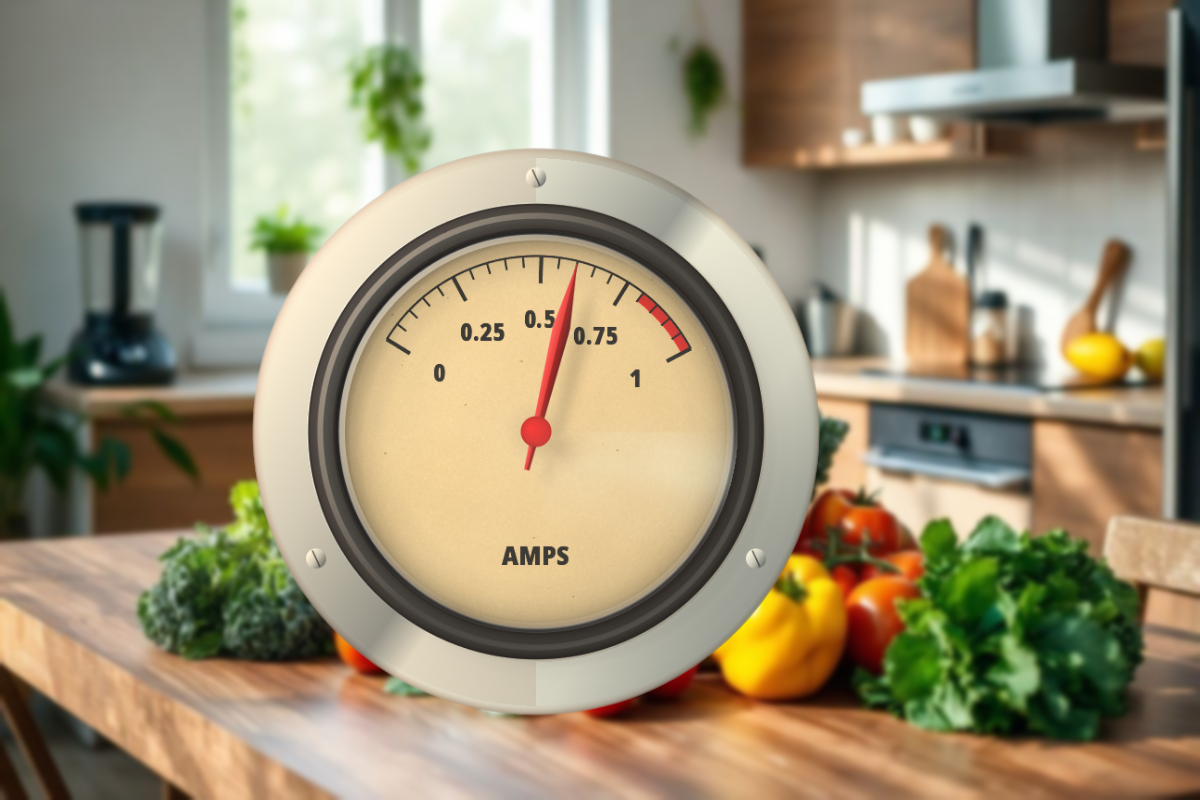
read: **0.6** A
